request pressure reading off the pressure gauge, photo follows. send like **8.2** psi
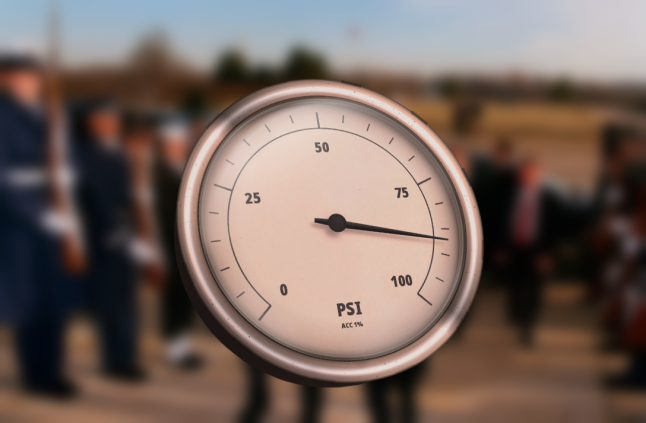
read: **87.5** psi
